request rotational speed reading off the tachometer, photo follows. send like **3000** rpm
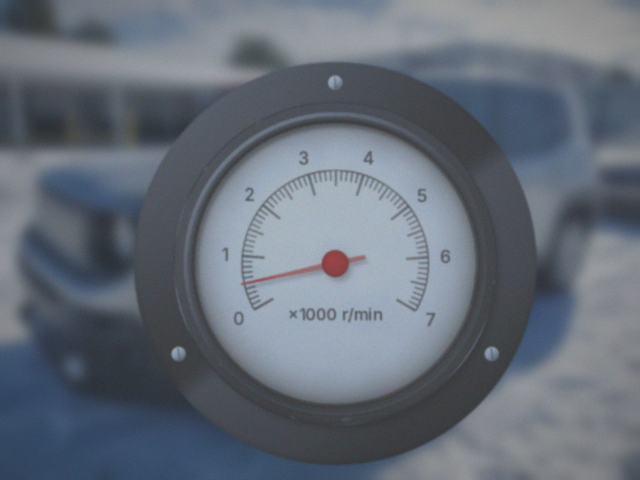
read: **500** rpm
